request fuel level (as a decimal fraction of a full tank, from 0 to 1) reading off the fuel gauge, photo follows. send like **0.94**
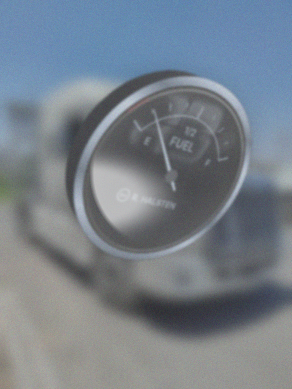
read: **0.125**
